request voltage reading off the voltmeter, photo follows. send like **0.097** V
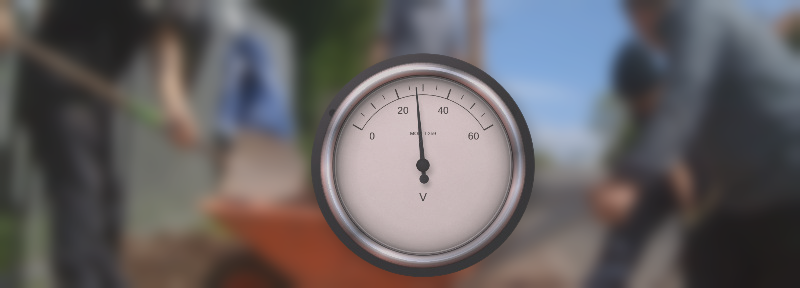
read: **27.5** V
